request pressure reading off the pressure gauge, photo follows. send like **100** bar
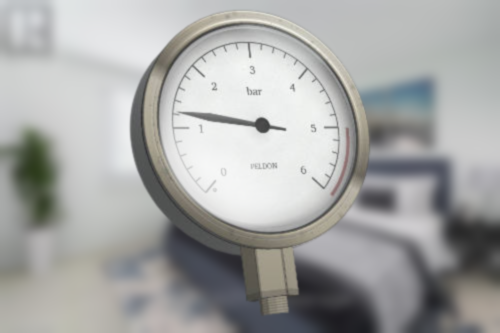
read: **1.2** bar
